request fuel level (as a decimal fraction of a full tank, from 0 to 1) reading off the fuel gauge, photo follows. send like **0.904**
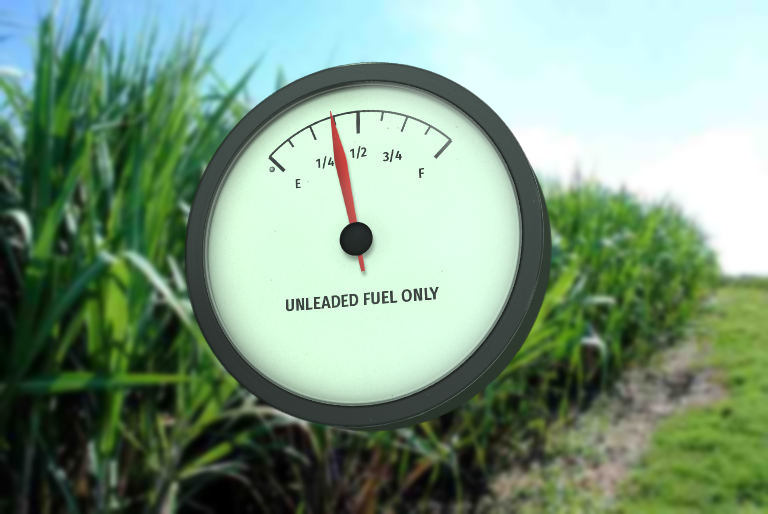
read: **0.375**
